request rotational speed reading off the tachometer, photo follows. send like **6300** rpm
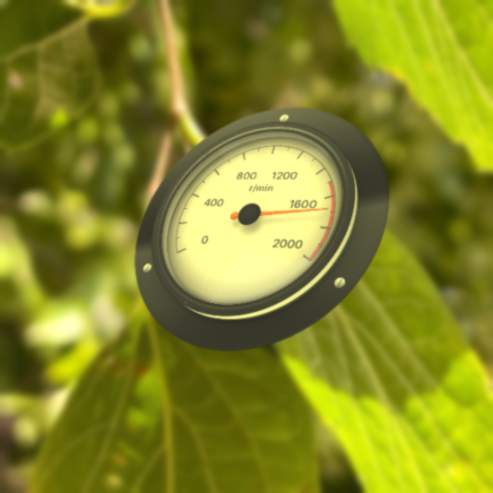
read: **1700** rpm
